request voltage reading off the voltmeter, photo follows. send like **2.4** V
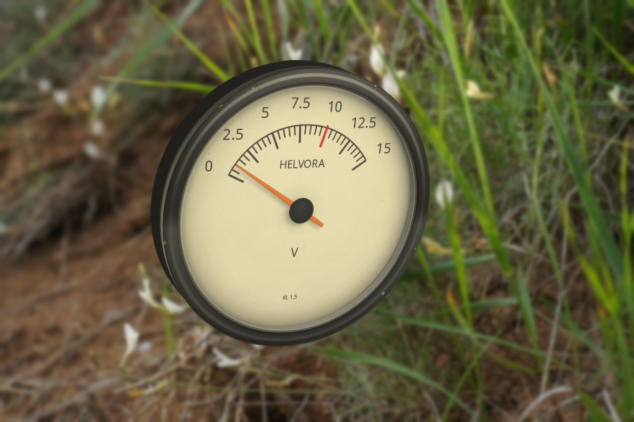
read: **1** V
